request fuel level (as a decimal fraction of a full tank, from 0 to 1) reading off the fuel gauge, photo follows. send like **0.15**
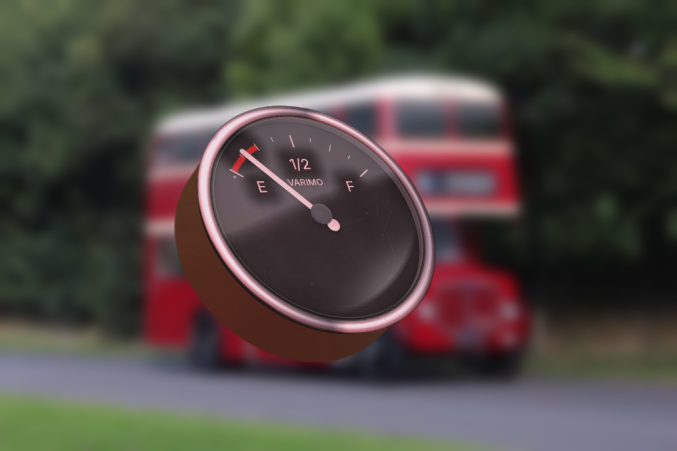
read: **0.125**
